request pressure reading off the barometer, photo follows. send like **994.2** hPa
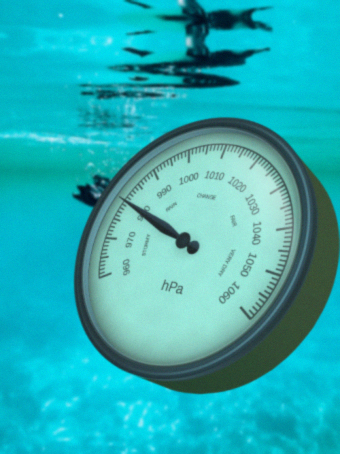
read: **980** hPa
